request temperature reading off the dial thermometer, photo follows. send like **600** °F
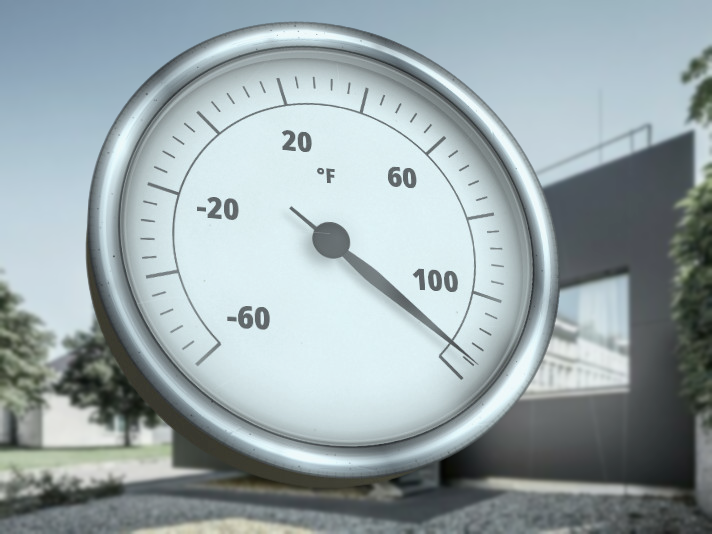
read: **116** °F
